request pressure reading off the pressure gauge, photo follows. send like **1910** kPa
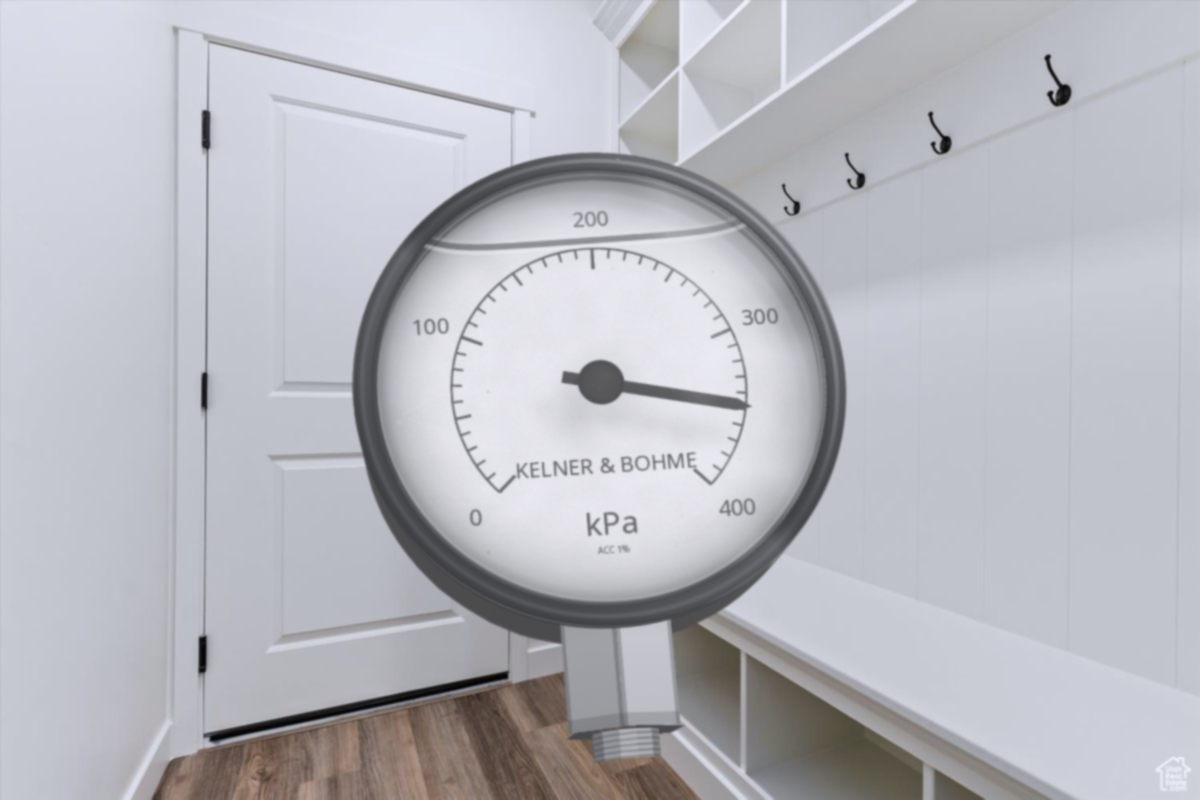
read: **350** kPa
